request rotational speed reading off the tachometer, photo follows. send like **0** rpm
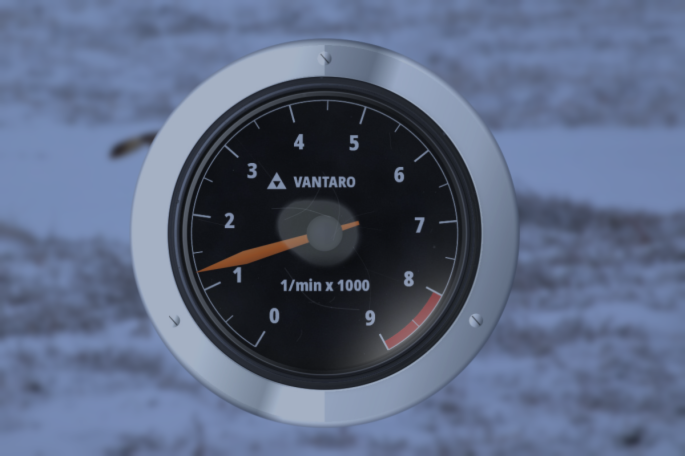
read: **1250** rpm
